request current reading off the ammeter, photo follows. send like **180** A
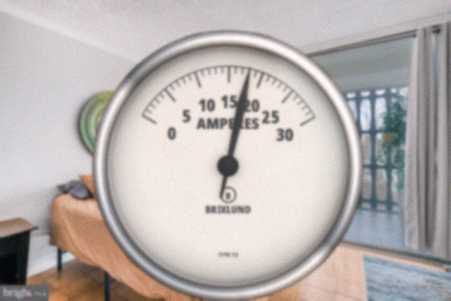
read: **18** A
